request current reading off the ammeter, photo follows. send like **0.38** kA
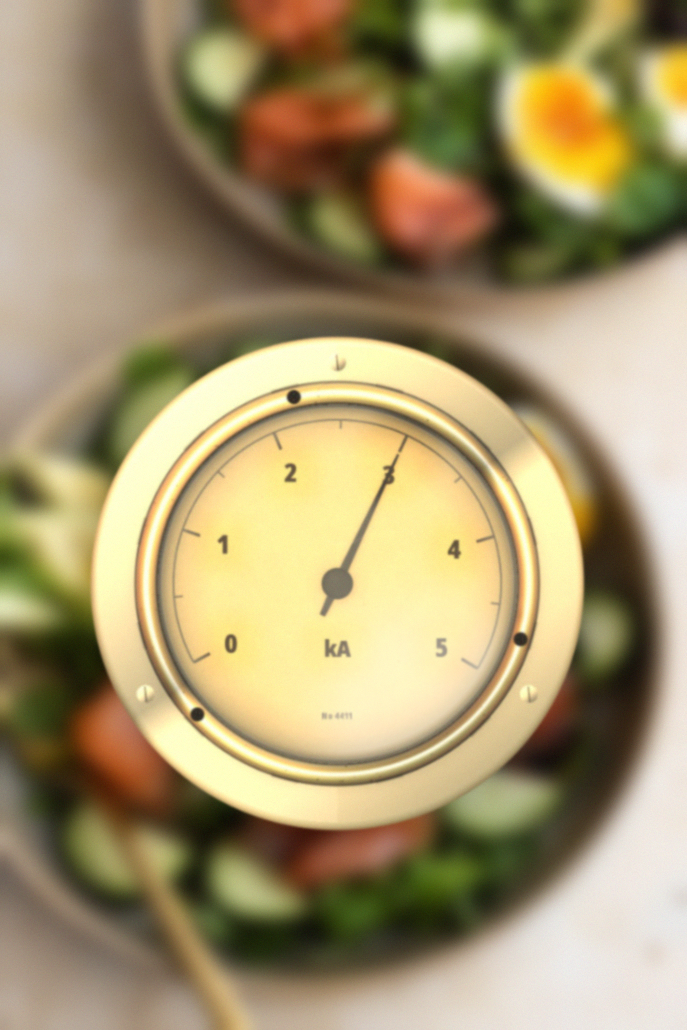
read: **3** kA
